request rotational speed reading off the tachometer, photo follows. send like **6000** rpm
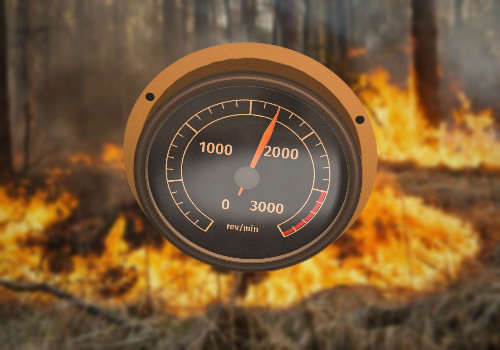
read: **1700** rpm
